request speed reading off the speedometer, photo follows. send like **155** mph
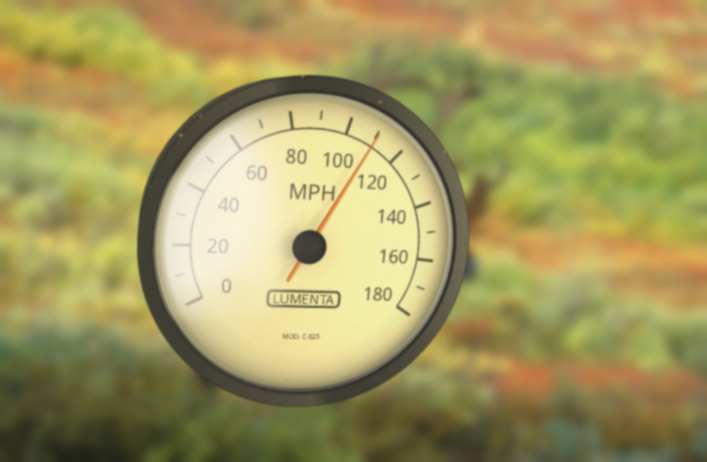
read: **110** mph
